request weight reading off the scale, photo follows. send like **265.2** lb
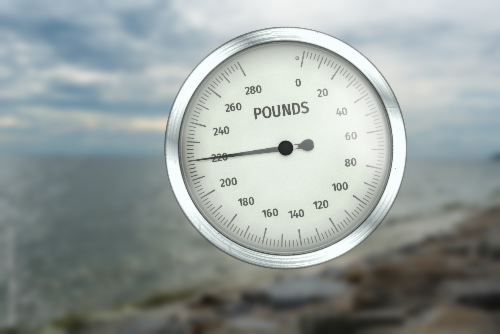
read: **220** lb
